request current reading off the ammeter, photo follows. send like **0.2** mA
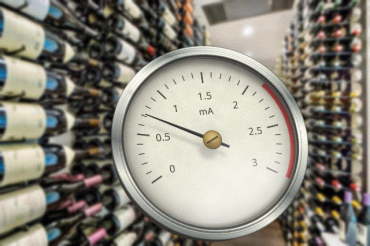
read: **0.7** mA
